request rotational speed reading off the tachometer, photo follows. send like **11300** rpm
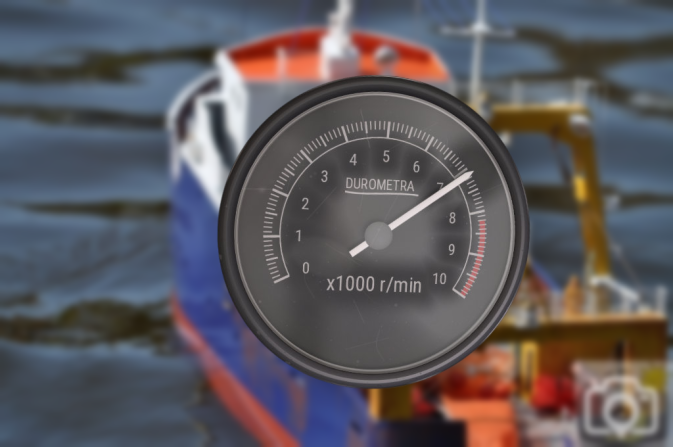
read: **7100** rpm
